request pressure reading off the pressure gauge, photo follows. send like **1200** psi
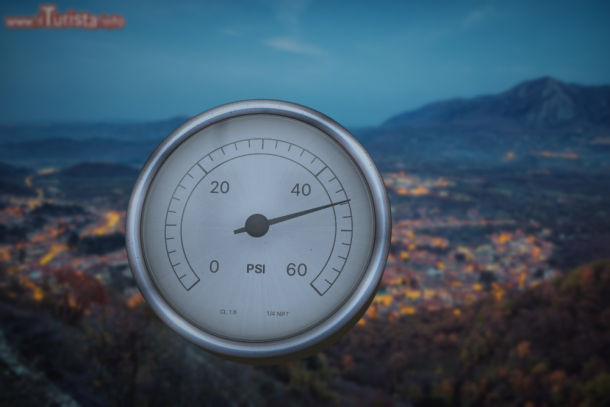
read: **46** psi
